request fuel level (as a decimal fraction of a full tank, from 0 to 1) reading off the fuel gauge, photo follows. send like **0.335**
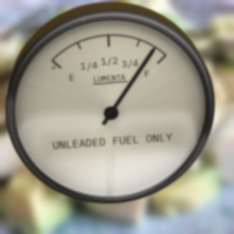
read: **0.875**
